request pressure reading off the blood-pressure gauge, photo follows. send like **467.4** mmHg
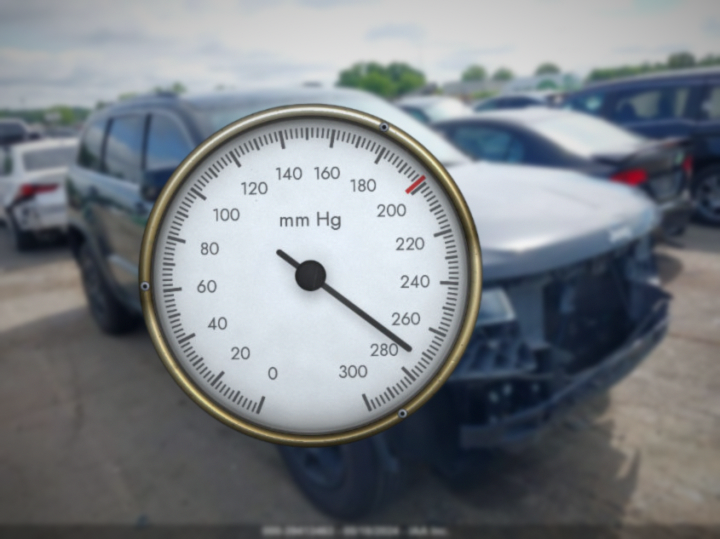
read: **272** mmHg
